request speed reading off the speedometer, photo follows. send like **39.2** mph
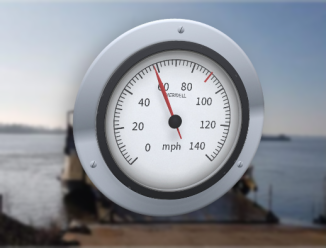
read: **58** mph
